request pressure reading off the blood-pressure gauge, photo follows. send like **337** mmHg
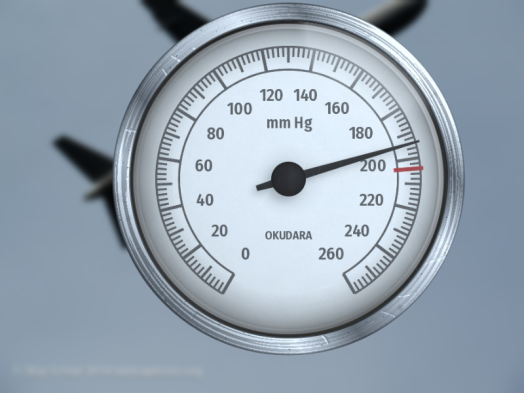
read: **194** mmHg
